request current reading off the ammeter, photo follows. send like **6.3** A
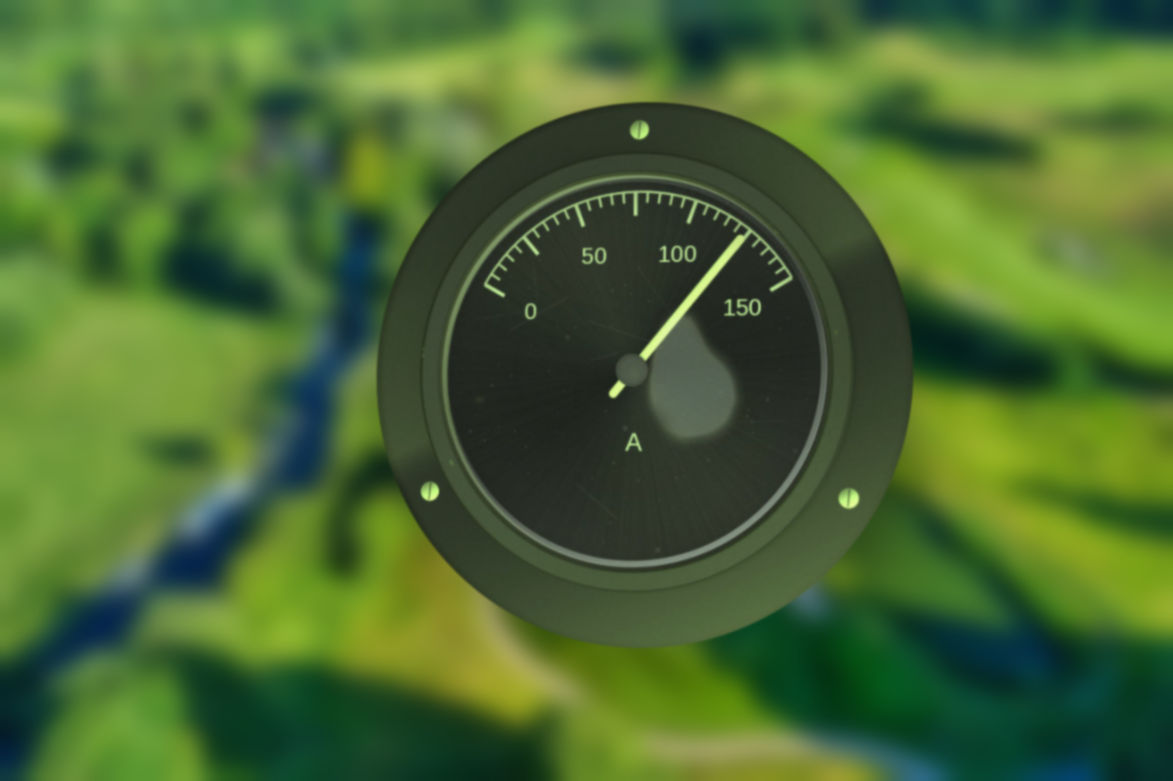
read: **125** A
